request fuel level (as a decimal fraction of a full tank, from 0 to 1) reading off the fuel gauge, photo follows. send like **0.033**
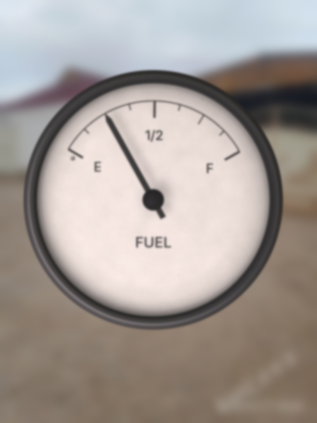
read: **0.25**
